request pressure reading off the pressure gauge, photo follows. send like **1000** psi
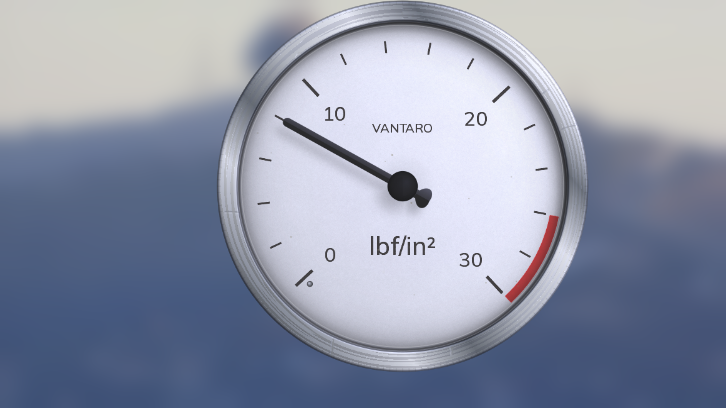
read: **8** psi
